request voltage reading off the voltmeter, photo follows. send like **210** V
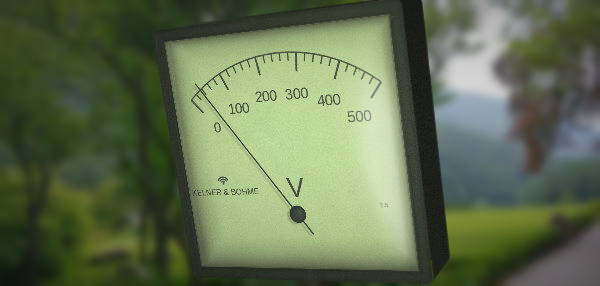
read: **40** V
